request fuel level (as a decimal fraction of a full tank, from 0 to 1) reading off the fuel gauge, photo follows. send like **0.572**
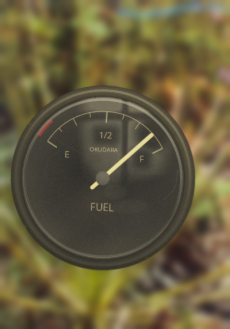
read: **0.875**
